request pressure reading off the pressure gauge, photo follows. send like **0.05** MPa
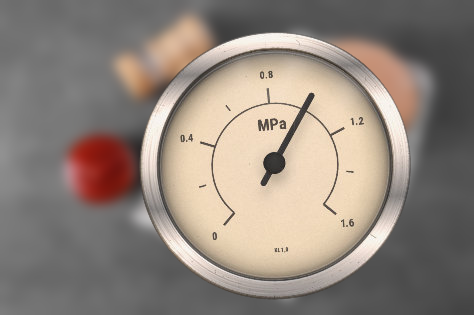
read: **1** MPa
